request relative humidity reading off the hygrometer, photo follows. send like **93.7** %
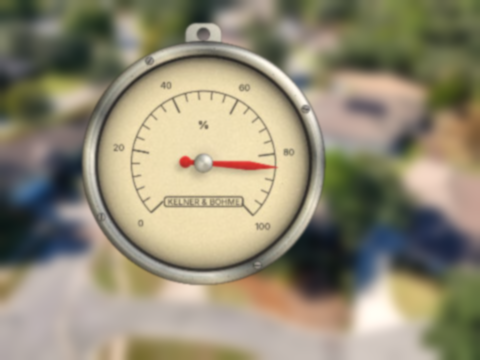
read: **84** %
